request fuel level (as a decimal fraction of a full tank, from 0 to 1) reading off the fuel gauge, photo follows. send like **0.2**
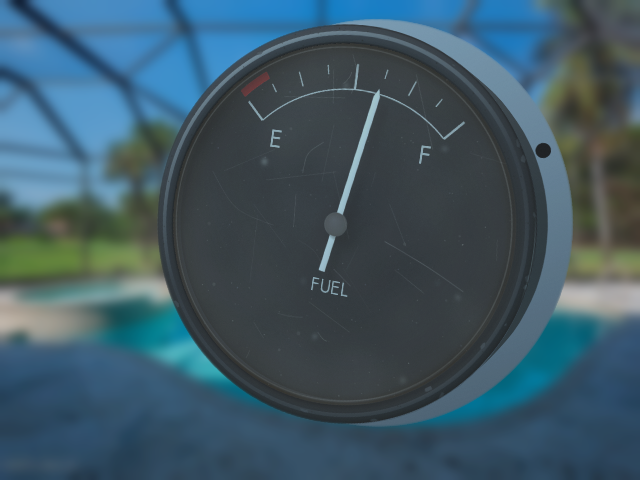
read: **0.625**
